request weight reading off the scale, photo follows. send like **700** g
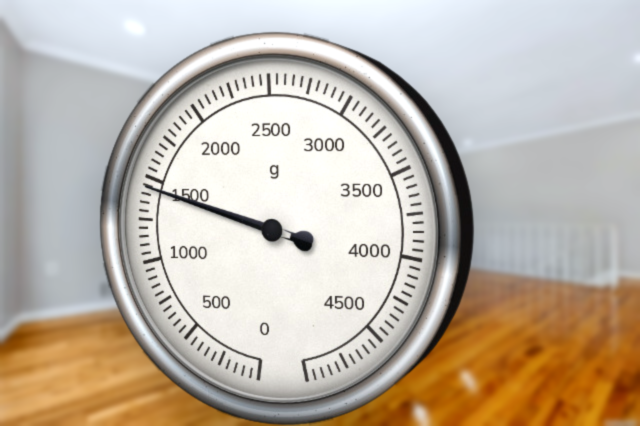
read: **1450** g
